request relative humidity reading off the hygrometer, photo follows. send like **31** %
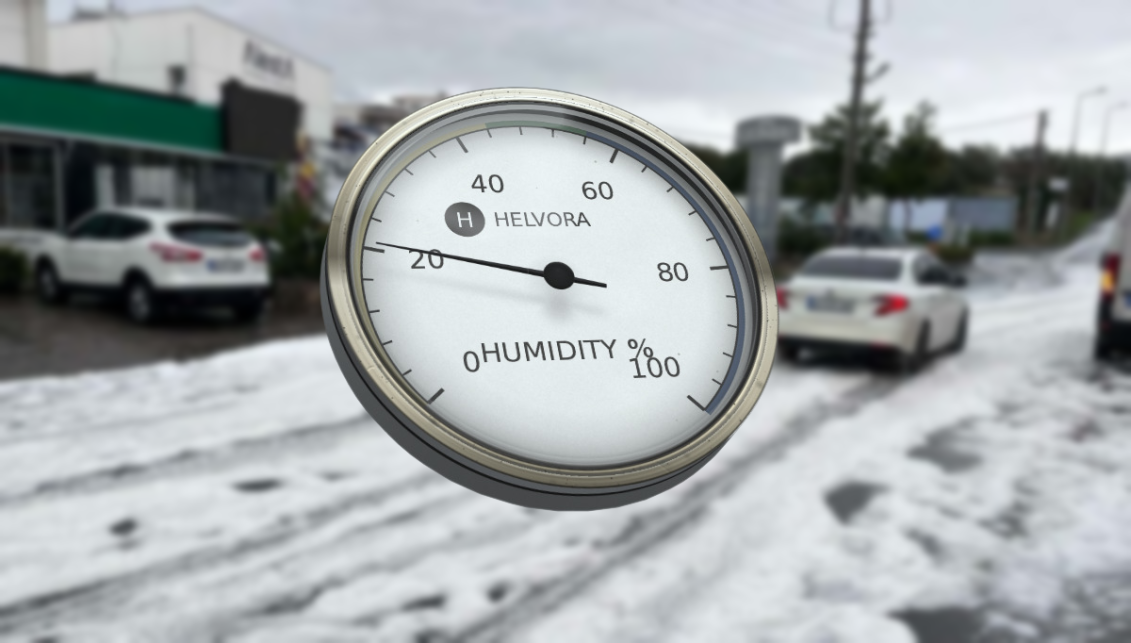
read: **20** %
